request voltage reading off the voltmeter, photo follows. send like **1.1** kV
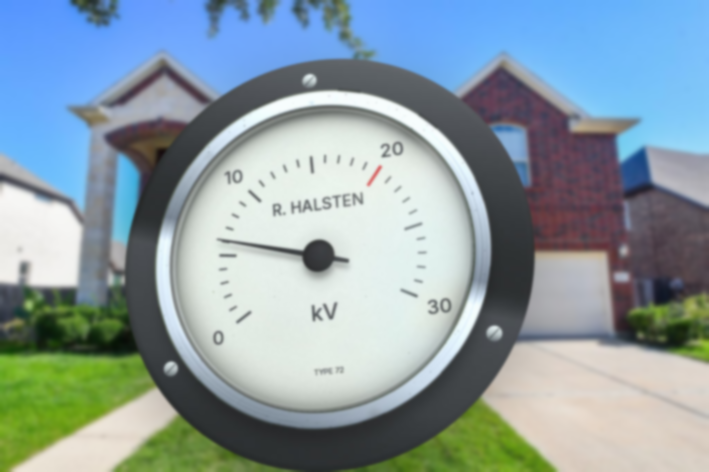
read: **6** kV
